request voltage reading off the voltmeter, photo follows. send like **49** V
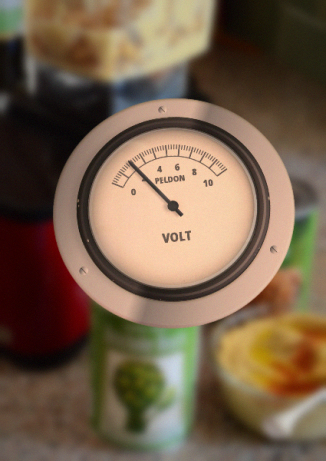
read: **2** V
